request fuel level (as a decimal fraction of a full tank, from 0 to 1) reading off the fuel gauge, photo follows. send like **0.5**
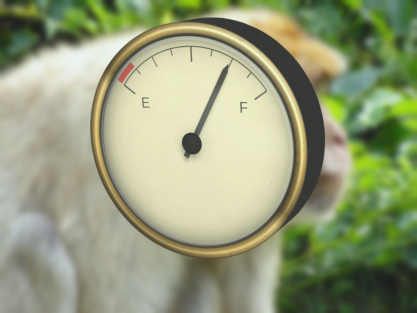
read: **0.75**
